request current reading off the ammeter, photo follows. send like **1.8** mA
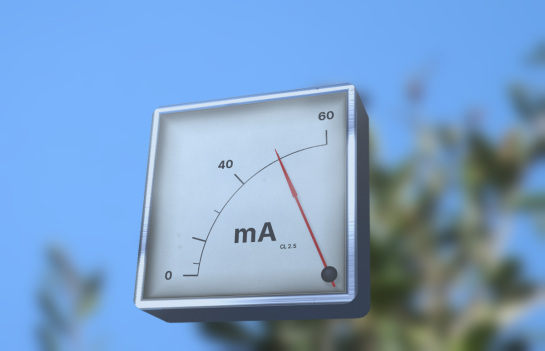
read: **50** mA
